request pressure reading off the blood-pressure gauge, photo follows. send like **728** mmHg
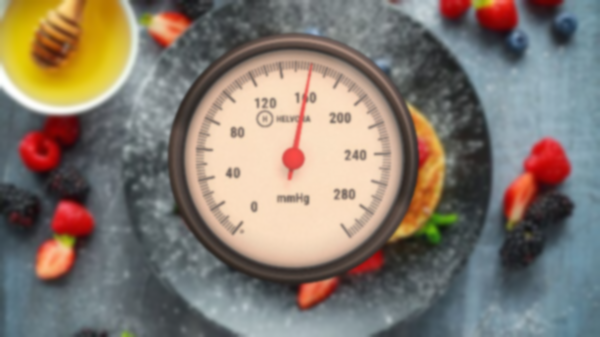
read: **160** mmHg
